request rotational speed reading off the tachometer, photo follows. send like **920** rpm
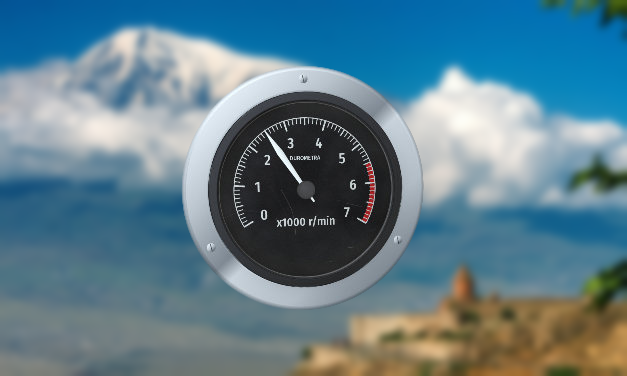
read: **2500** rpm
